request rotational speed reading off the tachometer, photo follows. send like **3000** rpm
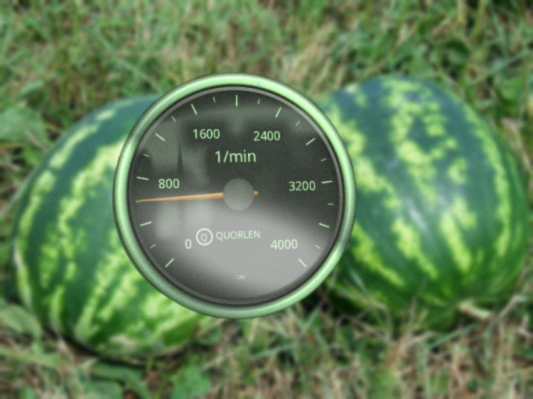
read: **600** rpm
